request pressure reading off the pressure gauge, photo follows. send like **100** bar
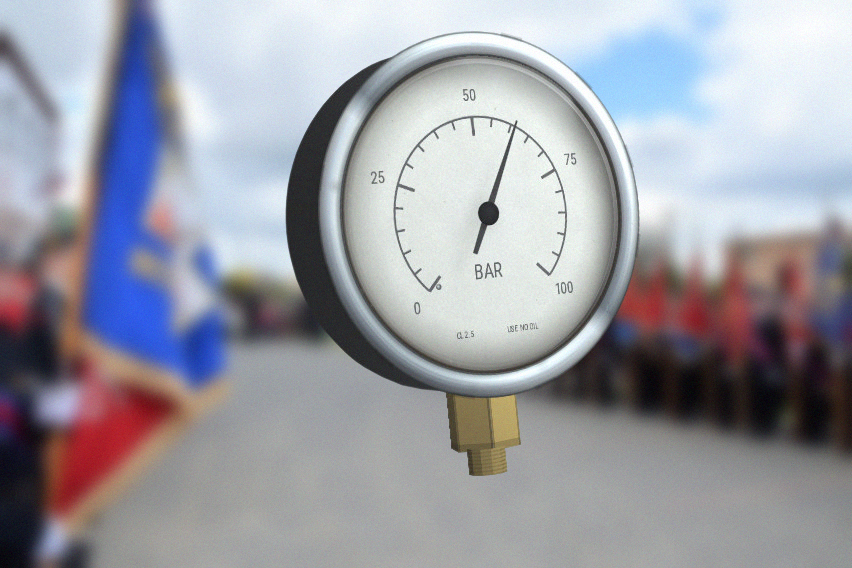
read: **60** bar
